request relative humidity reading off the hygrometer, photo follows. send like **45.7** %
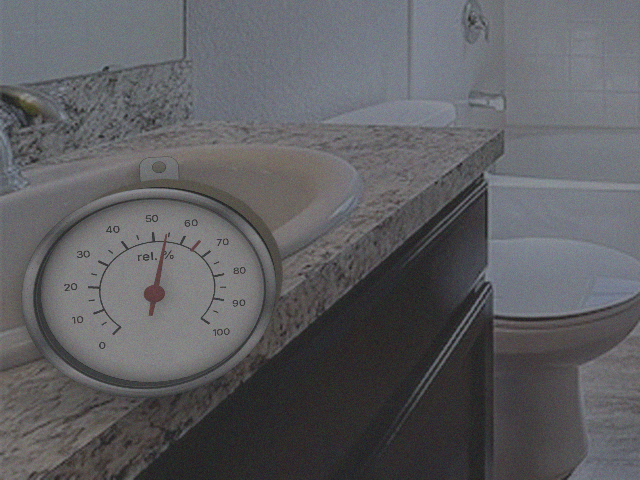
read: **55** %
